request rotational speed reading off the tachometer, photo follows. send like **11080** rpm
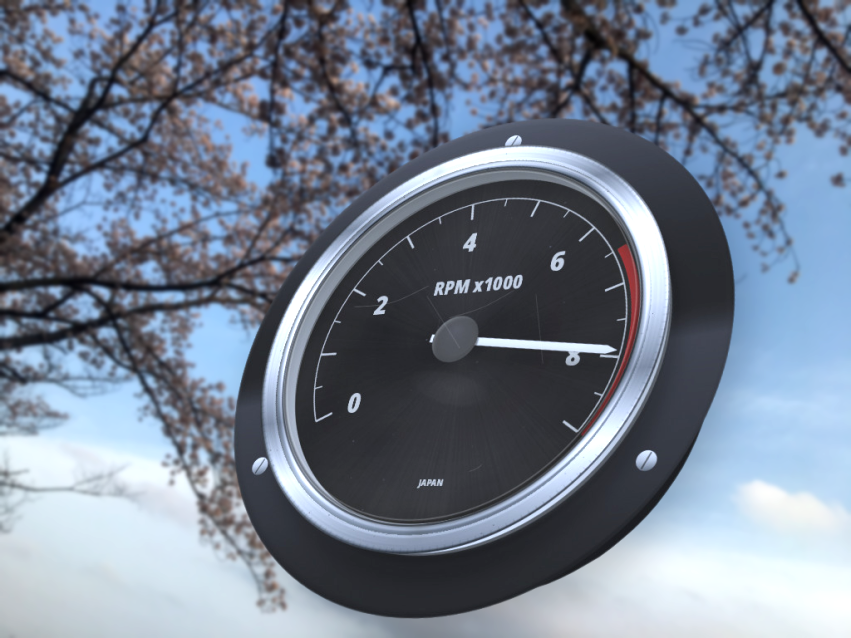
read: **8000** rpm
